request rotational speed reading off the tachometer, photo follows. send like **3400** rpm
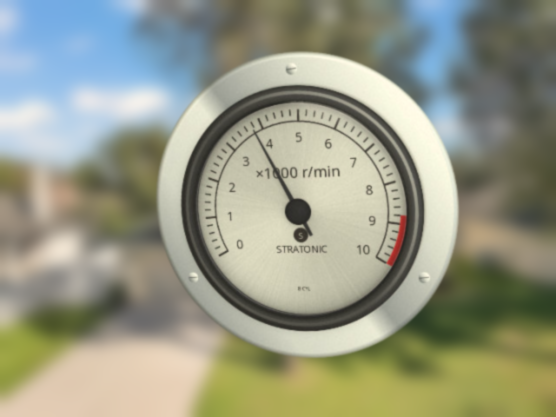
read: **3800** rpm
